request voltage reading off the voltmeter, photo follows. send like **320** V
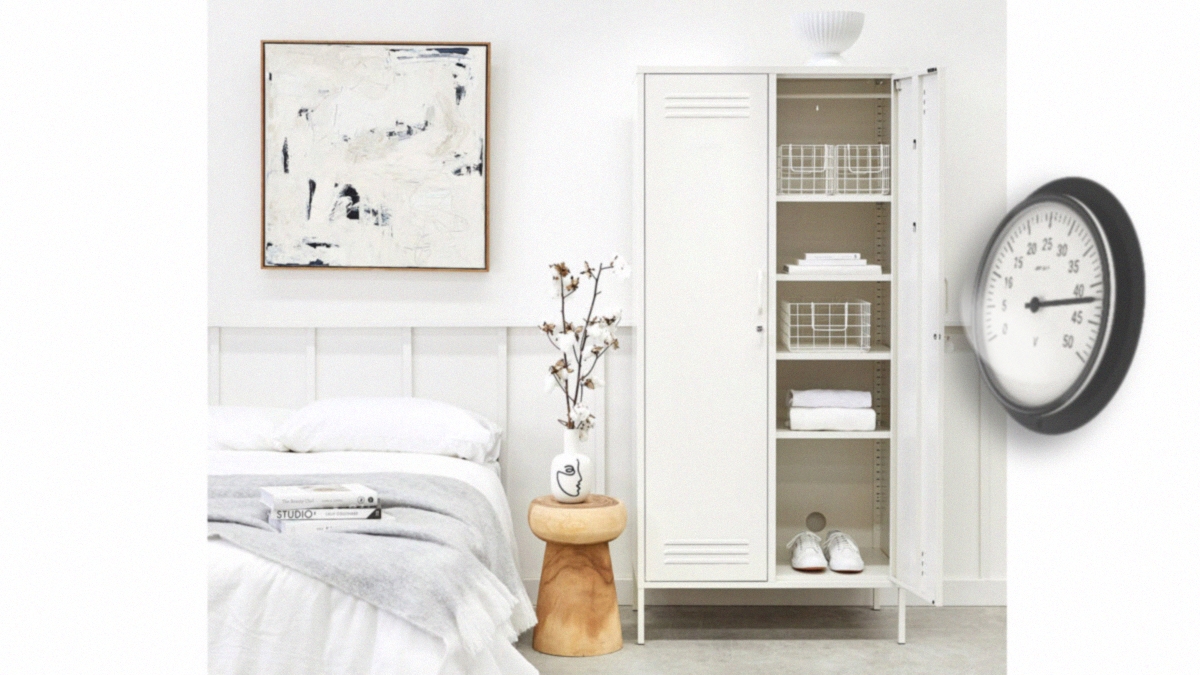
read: **42** V
